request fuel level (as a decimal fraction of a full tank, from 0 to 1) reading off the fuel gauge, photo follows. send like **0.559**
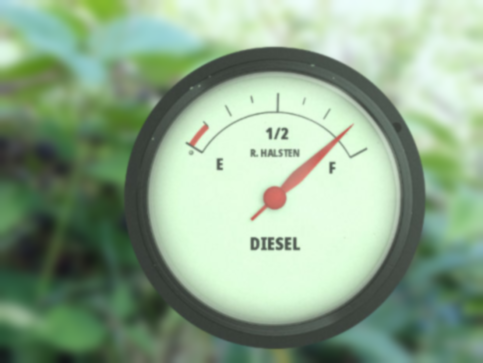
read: **0.875**
